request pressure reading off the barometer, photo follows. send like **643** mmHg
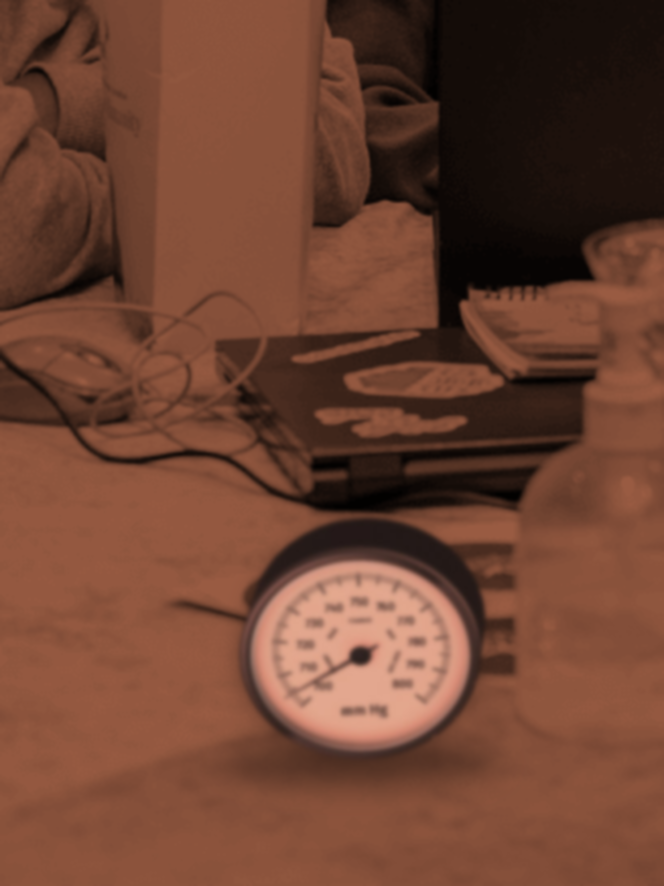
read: **705** mmHg
